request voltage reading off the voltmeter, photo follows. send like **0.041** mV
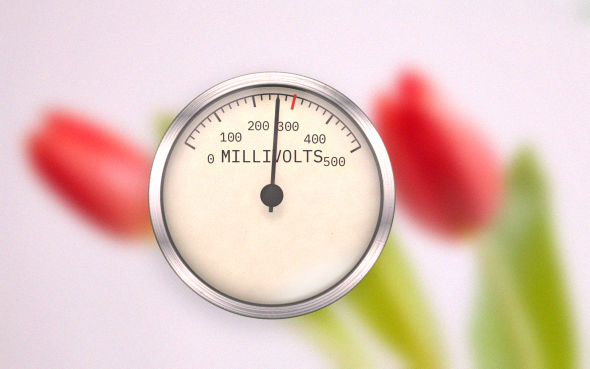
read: **260** mV
